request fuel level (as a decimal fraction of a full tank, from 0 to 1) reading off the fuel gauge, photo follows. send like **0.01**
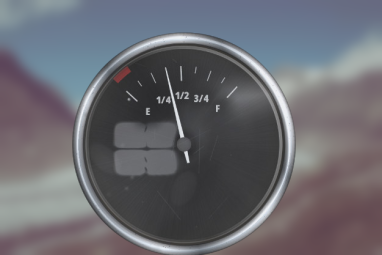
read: **0.375**
